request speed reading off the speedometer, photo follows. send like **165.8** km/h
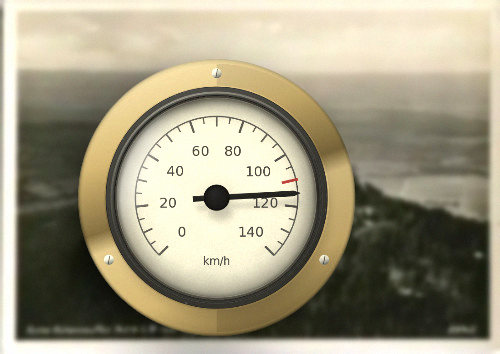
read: **115** km/h
